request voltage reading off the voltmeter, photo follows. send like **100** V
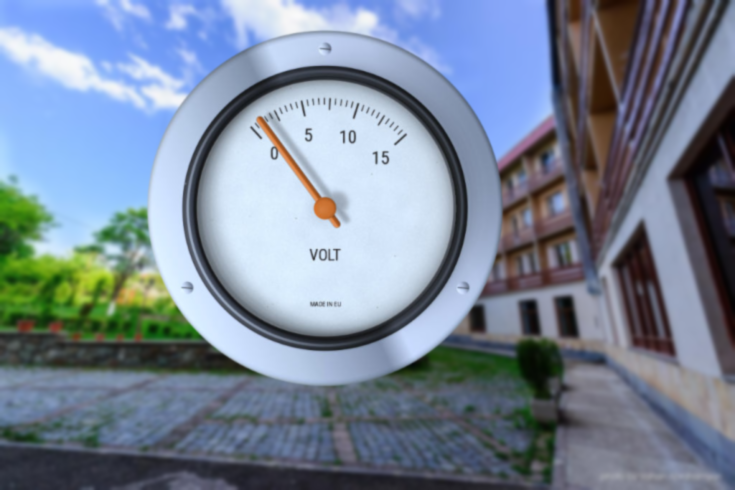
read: **1** V
